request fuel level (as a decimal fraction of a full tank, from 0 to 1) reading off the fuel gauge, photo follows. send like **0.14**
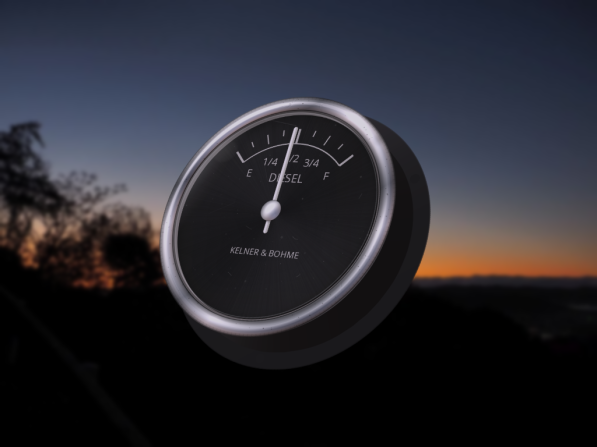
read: **0.5**
